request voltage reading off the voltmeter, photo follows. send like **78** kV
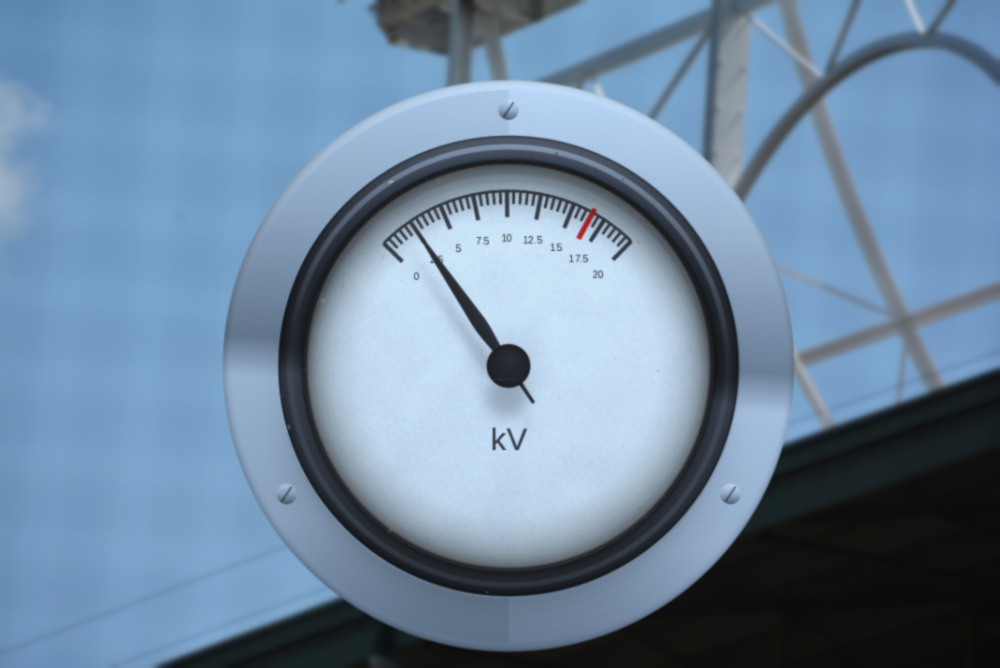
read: **2.5** kV
